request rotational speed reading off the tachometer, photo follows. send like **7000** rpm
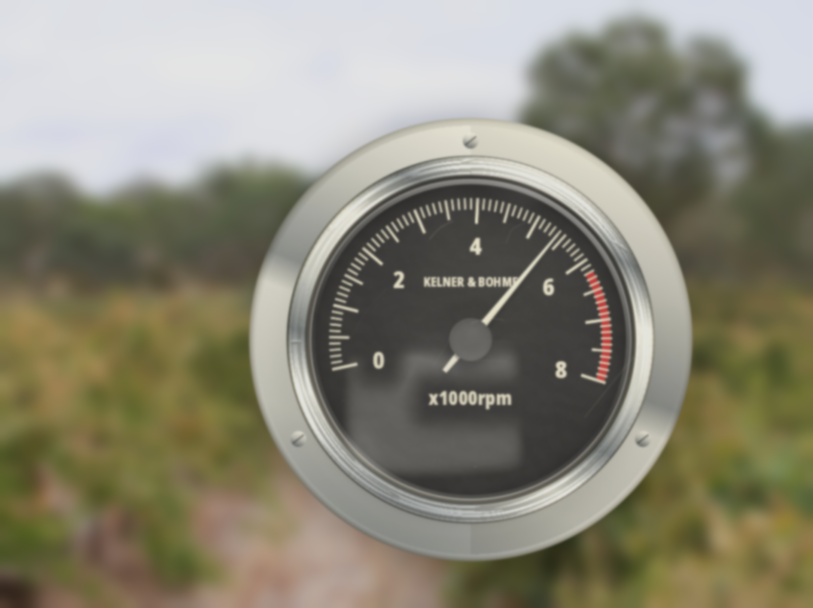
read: **5400** rpm
